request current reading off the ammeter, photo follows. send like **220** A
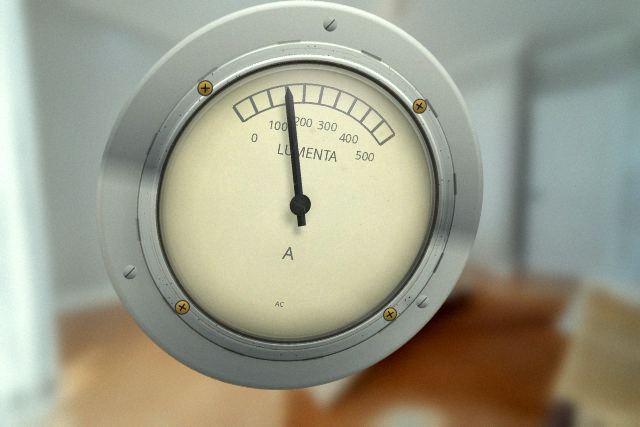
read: **150** A
